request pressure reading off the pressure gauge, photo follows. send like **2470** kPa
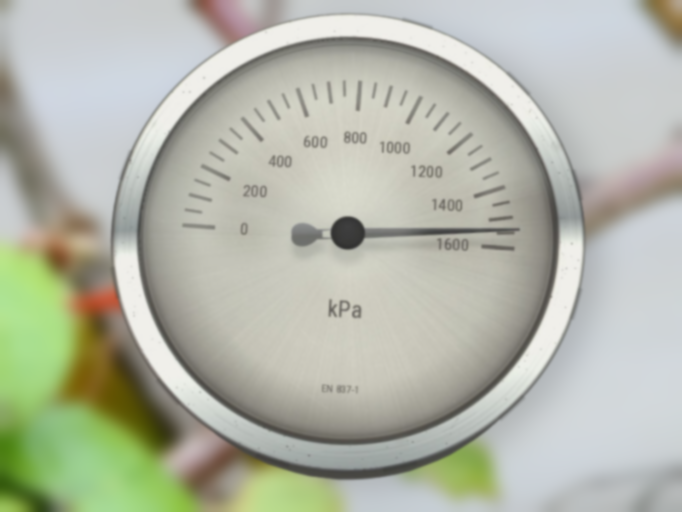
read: **1550** kPa
